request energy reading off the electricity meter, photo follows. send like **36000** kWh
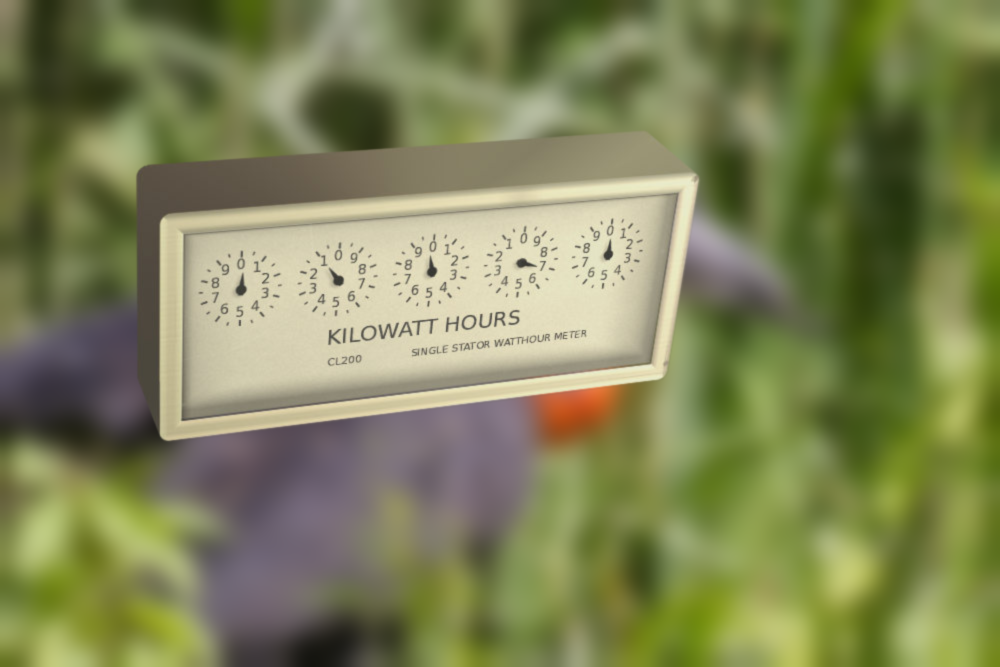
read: **970** kWh
